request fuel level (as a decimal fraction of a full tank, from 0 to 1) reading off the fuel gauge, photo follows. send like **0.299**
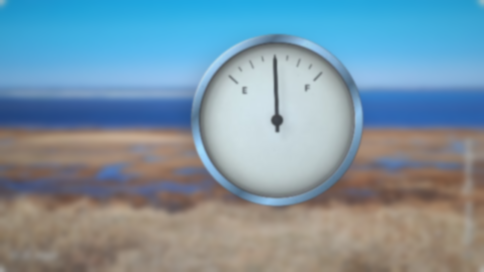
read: **0.5**
